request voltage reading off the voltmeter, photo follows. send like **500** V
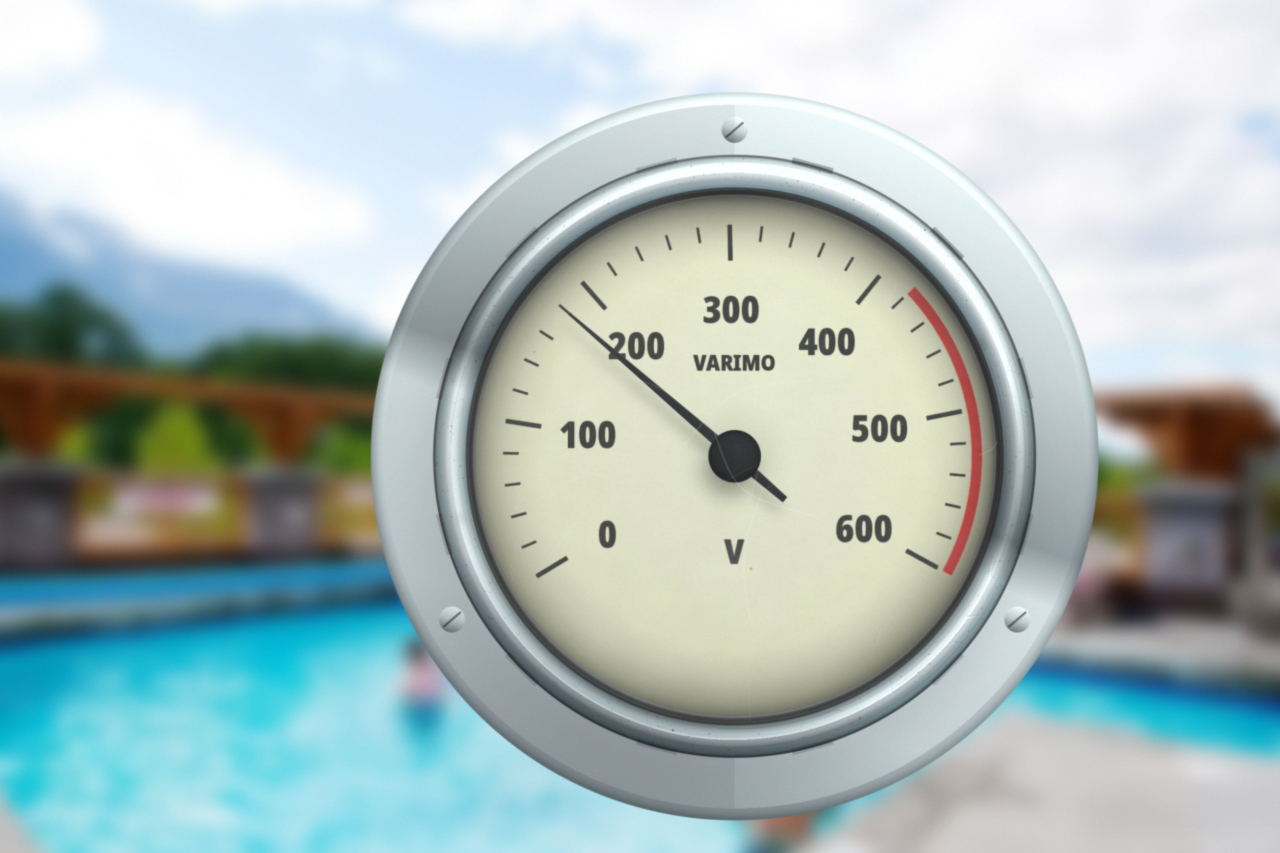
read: **180** V
